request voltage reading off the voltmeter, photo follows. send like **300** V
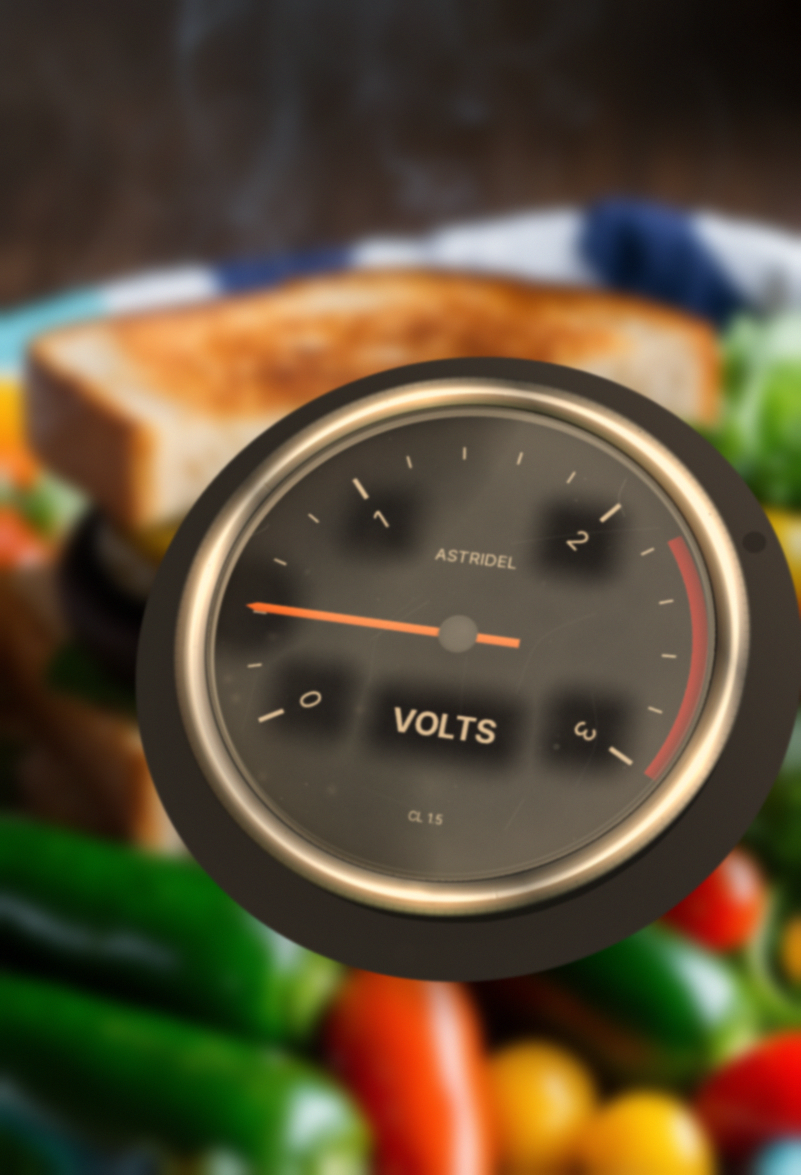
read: **0.4** V
